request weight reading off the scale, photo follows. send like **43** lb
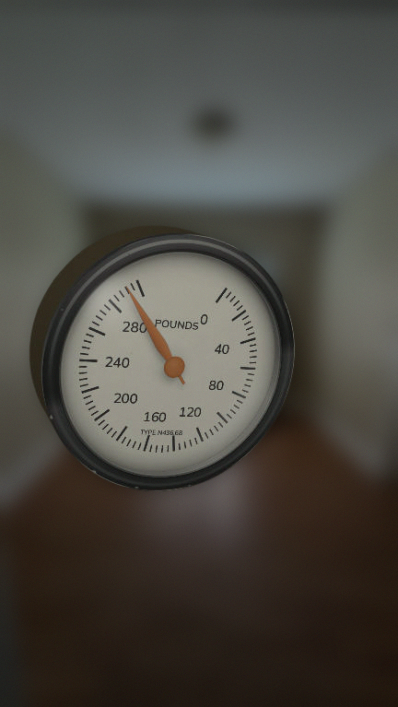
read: **292** lb
